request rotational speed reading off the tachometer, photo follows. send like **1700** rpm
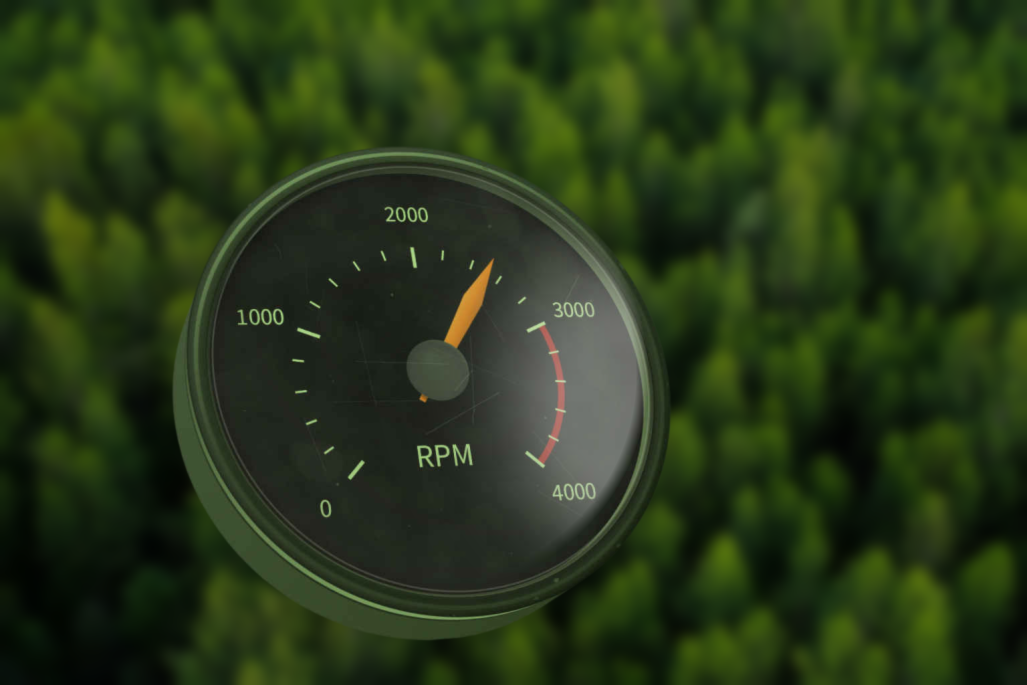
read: **2500** rpm
